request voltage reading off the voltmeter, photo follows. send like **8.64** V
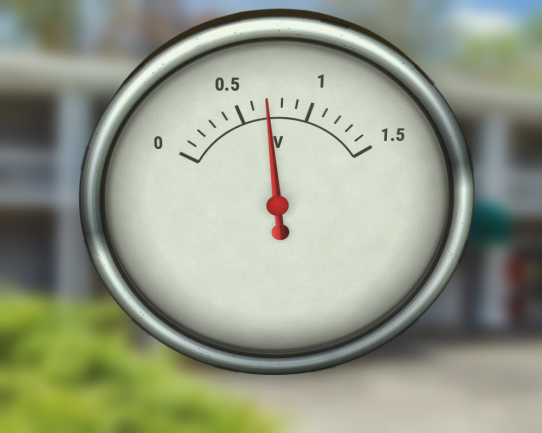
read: **0.7** V
